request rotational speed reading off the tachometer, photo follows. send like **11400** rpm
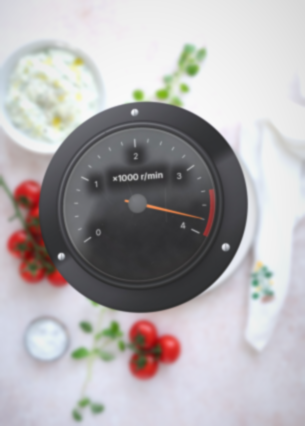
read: **3800** rpm
